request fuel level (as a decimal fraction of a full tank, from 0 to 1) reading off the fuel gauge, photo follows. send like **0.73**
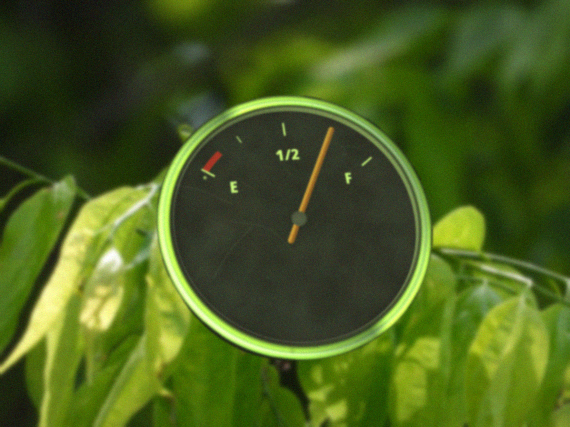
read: **0.75**
